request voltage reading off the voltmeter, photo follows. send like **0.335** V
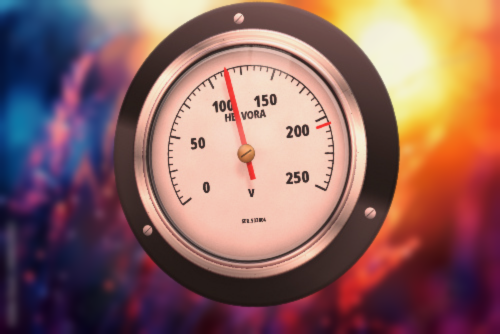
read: **115** V
